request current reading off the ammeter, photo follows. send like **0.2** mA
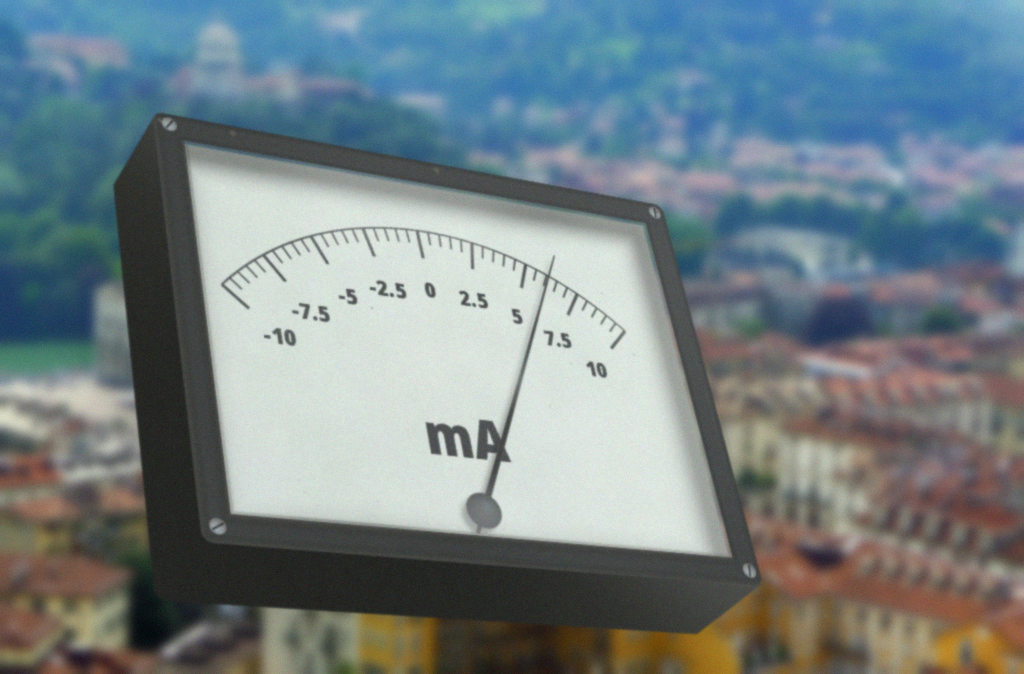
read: **6** mA
